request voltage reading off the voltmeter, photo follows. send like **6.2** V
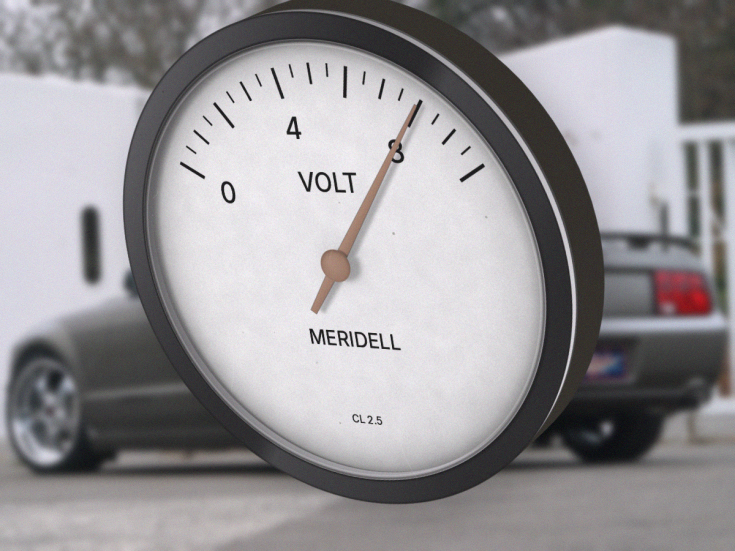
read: **8** V
